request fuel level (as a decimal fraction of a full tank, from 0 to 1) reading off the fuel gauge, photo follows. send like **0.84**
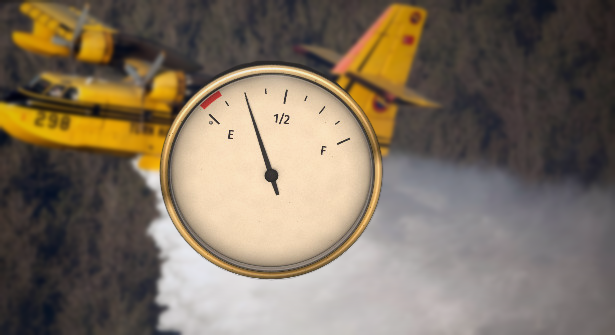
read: **0.25**
